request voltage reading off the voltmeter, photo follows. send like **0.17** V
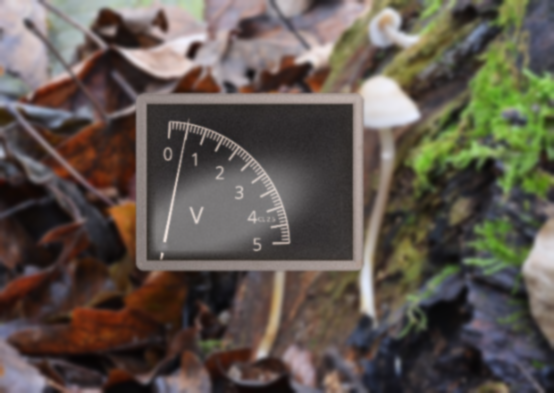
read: **0.5** V
